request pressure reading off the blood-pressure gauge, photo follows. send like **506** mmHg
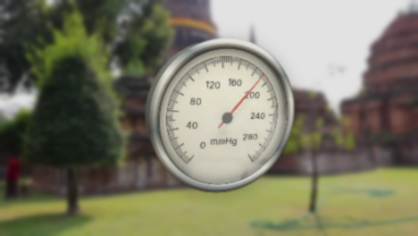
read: **190** mmHg
